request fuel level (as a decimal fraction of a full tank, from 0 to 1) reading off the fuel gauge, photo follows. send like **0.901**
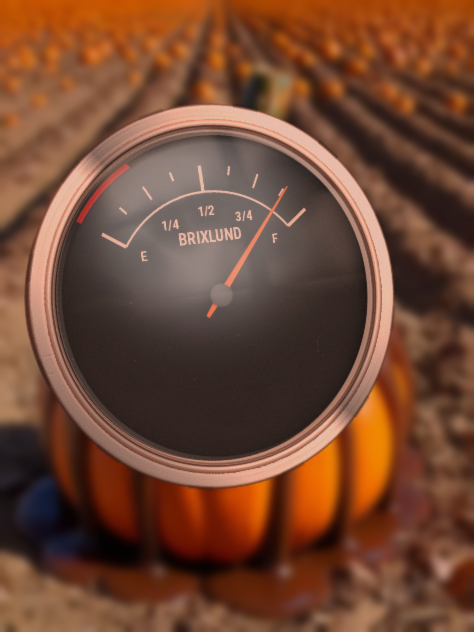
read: **0.875**
